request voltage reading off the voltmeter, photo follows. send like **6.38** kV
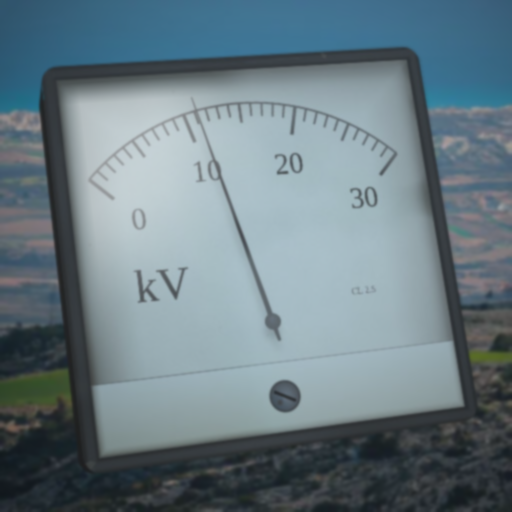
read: **11** kV
